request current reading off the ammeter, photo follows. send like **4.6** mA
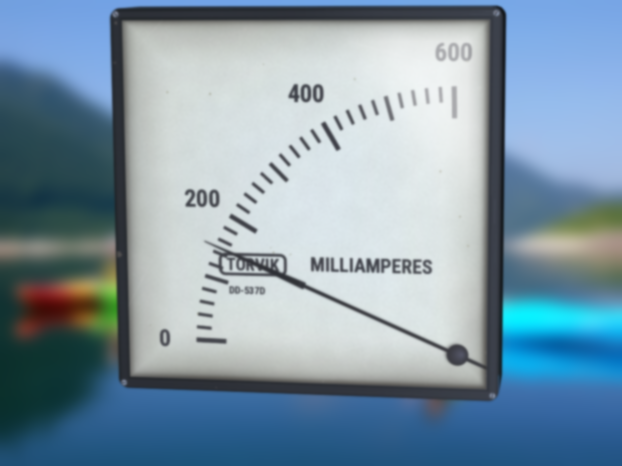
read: **150** mA
